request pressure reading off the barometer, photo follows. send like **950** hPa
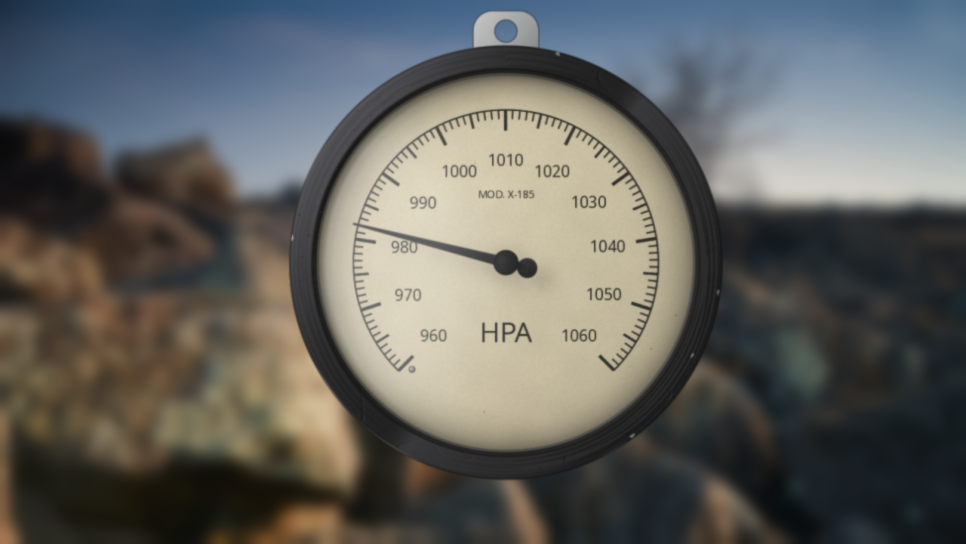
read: **982** hPa
